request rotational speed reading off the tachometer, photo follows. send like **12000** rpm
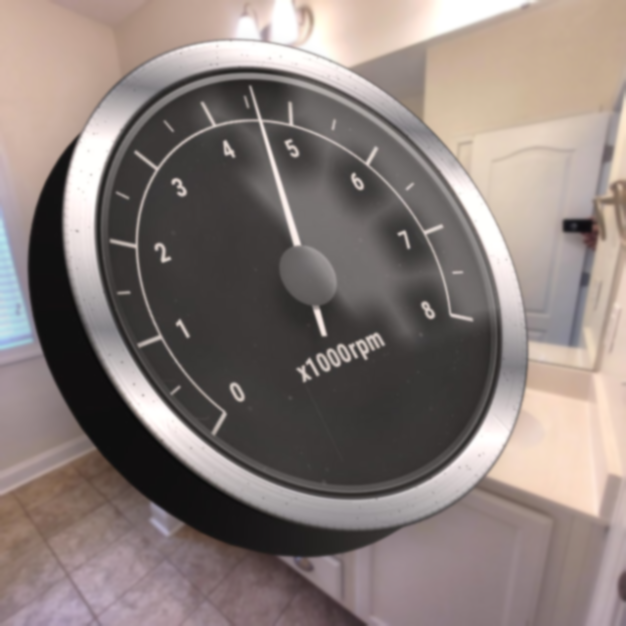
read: **4500** rpm
